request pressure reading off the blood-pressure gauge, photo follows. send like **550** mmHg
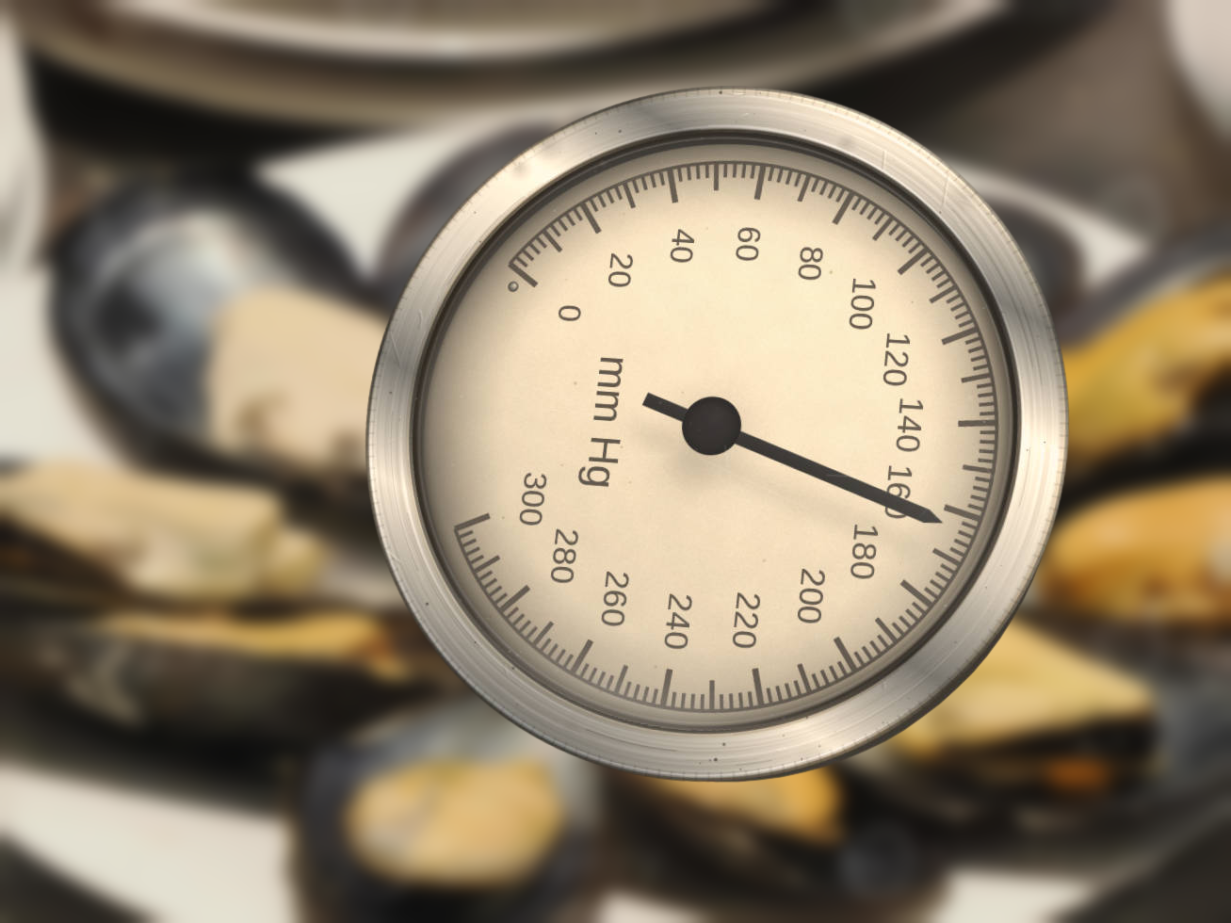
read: **164** mmHg
